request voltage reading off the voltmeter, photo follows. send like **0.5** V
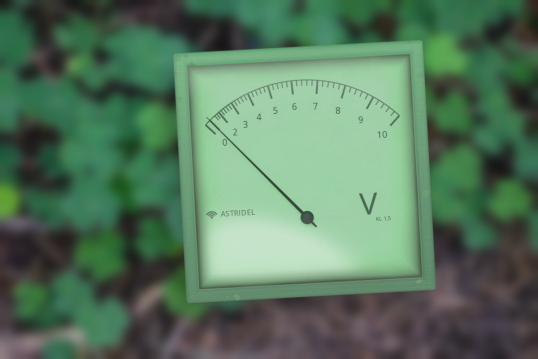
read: **1** V
